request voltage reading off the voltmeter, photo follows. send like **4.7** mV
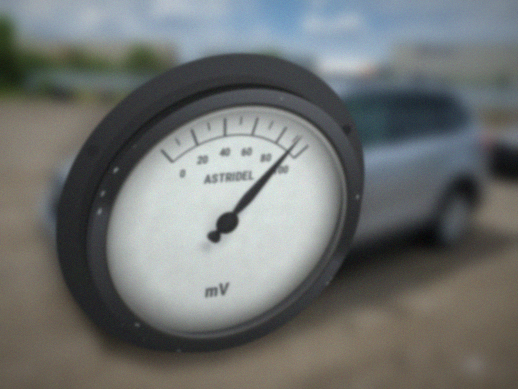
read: **90** mV
